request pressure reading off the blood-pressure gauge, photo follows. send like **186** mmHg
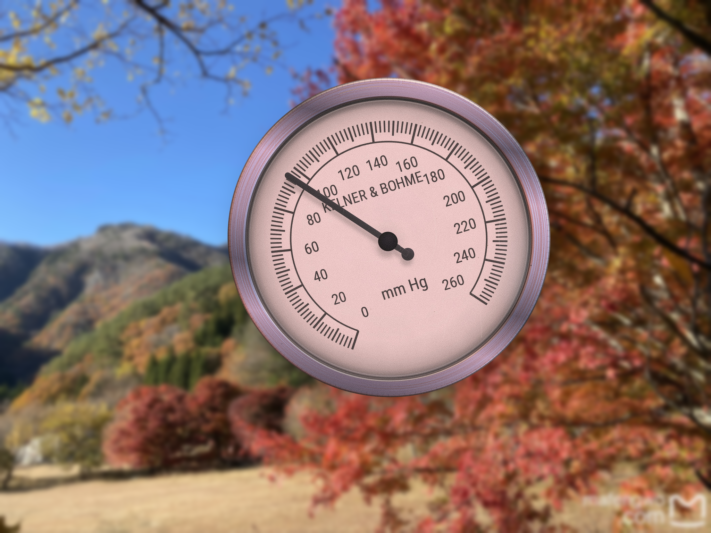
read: **96** mmHg
